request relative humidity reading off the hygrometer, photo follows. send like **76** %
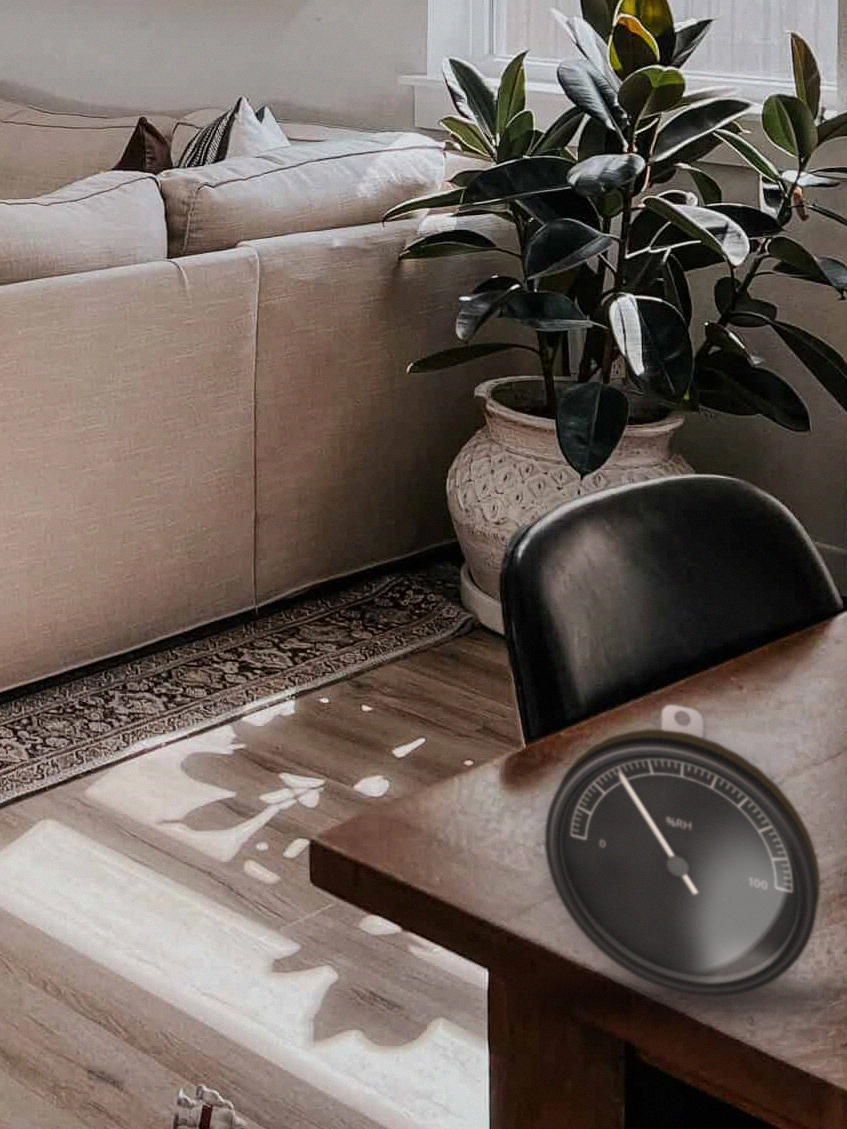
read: **30** %
